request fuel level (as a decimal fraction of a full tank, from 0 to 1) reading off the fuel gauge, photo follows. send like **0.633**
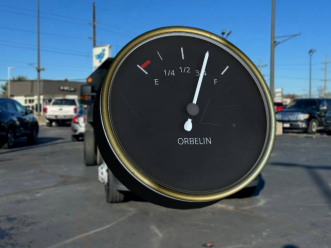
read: **0.75**
